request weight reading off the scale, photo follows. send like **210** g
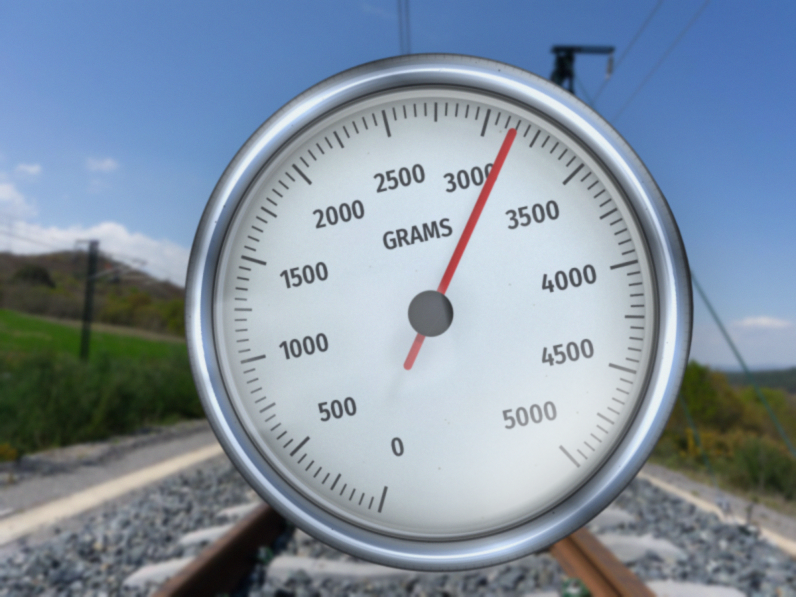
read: **3150** g
